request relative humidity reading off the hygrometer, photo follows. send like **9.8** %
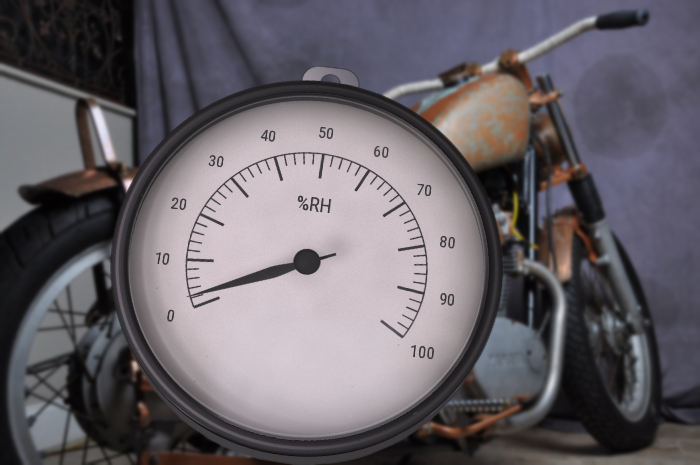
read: **2** %
